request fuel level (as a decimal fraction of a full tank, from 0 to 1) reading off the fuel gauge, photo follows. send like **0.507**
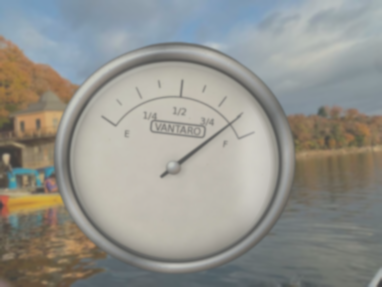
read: **0.875**
